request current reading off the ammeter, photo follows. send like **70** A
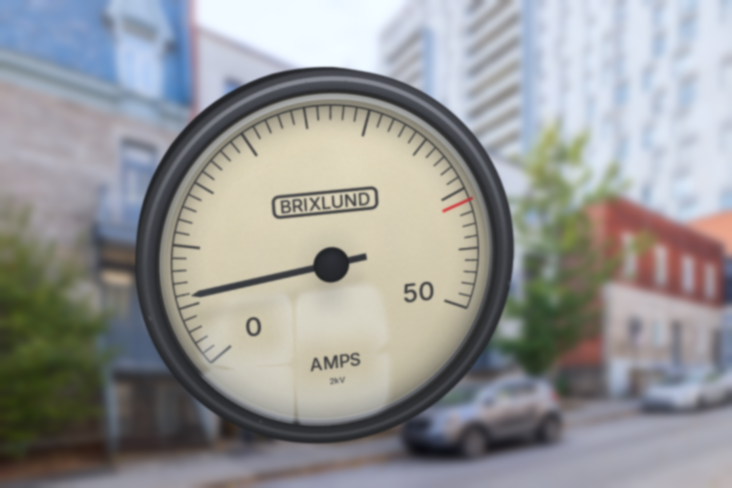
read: **6** A
